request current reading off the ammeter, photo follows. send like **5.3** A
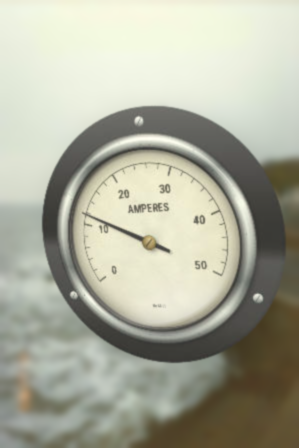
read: **12** A
